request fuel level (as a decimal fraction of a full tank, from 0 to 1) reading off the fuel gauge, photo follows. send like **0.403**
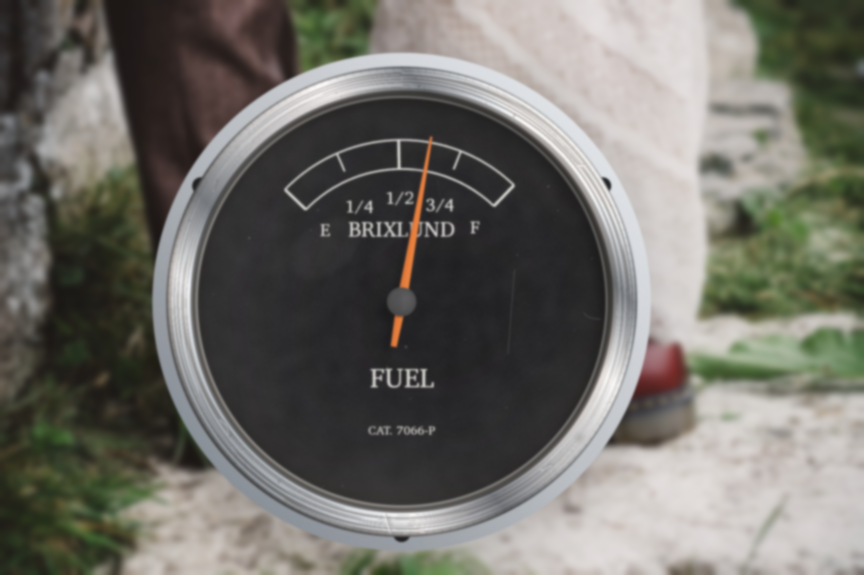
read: **0.625**
